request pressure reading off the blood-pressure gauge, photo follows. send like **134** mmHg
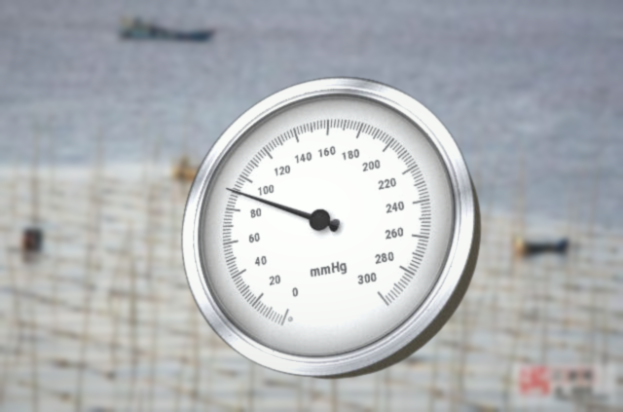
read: **90** mmHg
